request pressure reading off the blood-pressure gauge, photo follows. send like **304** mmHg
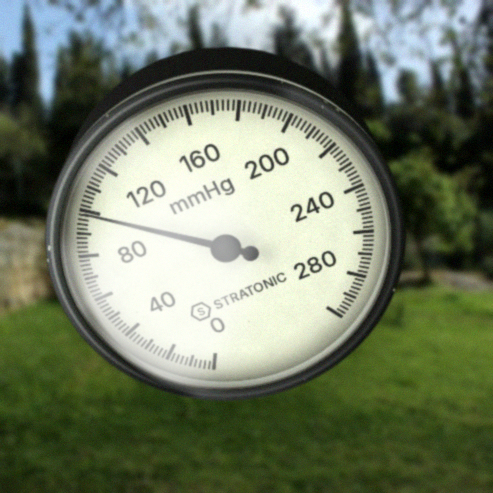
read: **100** mmHg
